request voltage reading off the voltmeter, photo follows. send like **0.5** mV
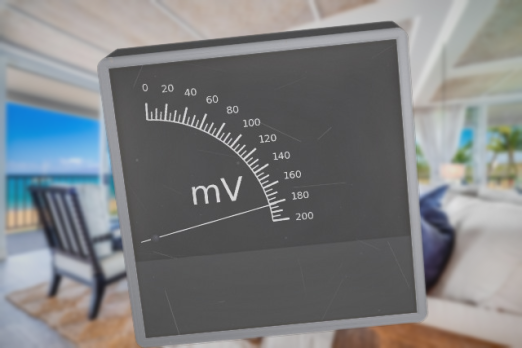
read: **180** mV
